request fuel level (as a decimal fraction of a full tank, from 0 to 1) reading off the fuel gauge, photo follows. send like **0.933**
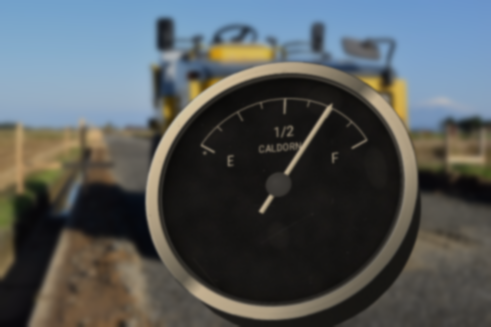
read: **0.75**
